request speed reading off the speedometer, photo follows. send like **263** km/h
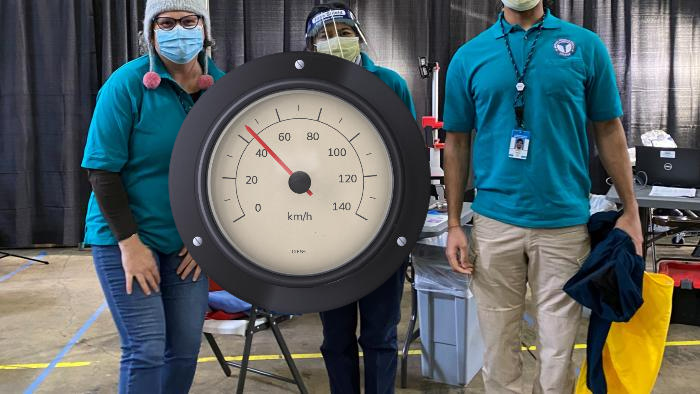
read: **45** km/h
